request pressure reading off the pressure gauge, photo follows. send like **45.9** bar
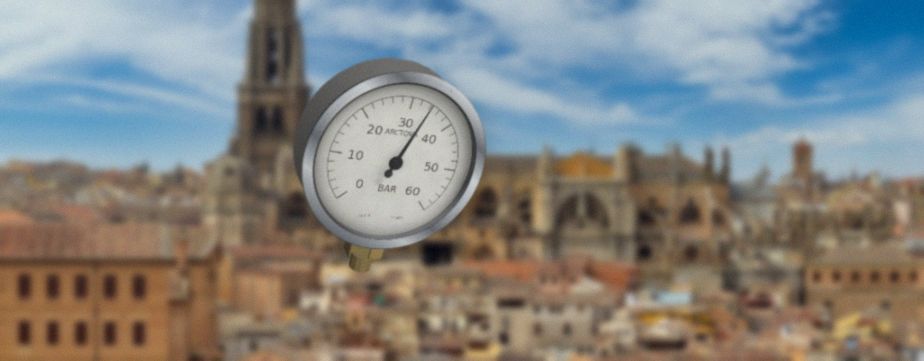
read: **34** bar
